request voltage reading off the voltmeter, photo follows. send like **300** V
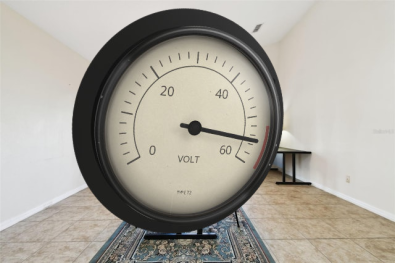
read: **55** V
